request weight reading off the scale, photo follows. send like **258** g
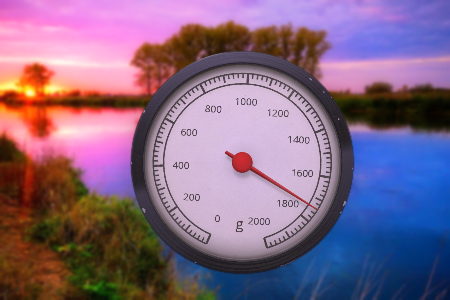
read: **1740** g
